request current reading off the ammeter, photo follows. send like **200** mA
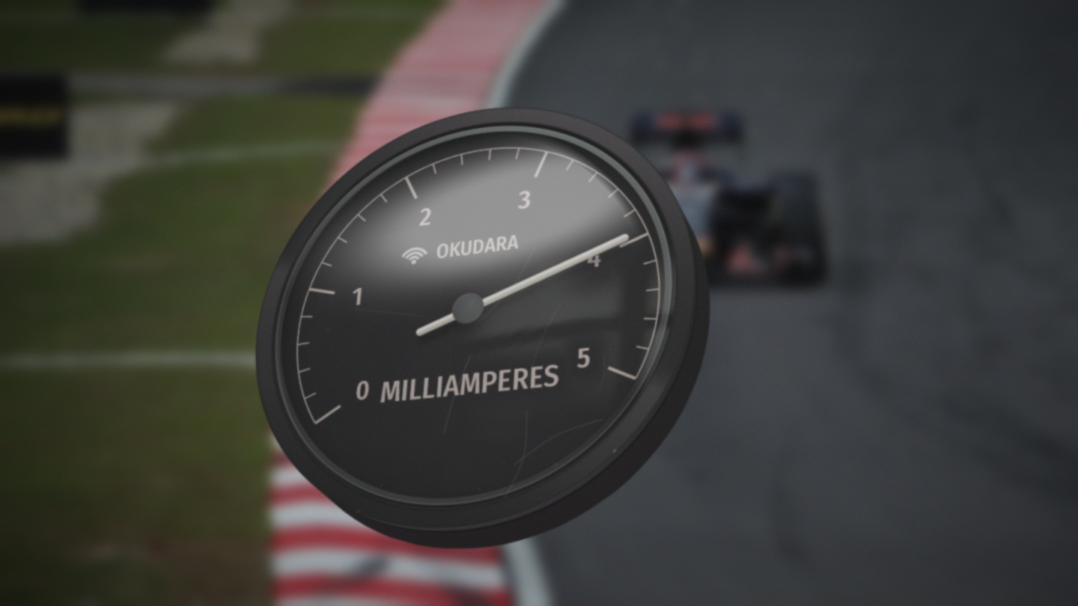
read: **4** mA
